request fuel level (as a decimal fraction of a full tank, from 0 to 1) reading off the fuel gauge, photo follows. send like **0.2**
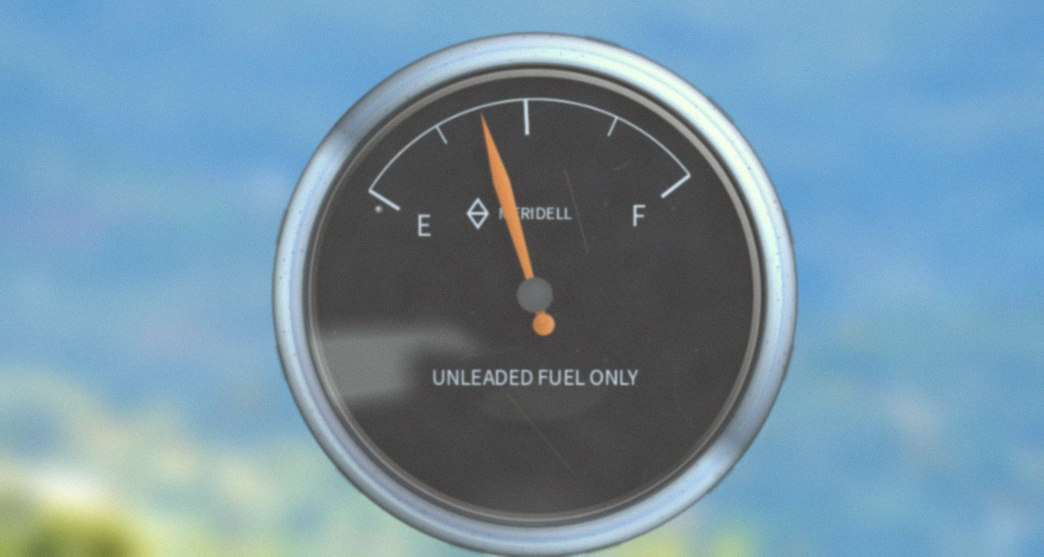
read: **0.375**
